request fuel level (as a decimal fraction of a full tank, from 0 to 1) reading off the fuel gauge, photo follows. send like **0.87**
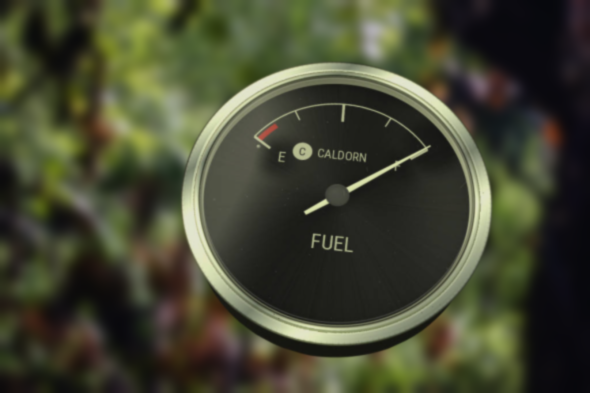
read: **1**
